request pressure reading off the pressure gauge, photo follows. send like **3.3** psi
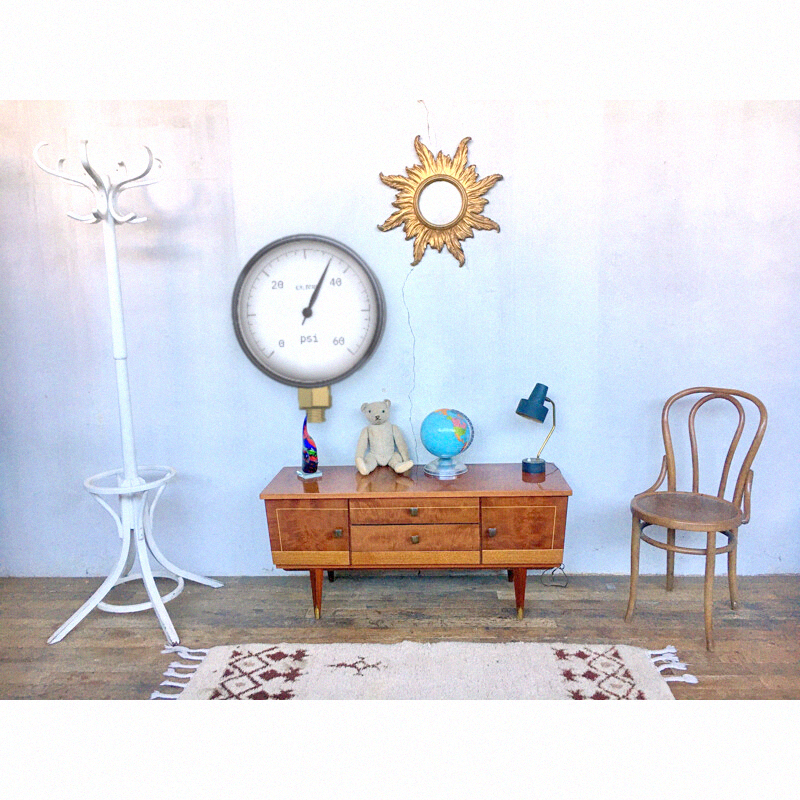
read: **36** psi
